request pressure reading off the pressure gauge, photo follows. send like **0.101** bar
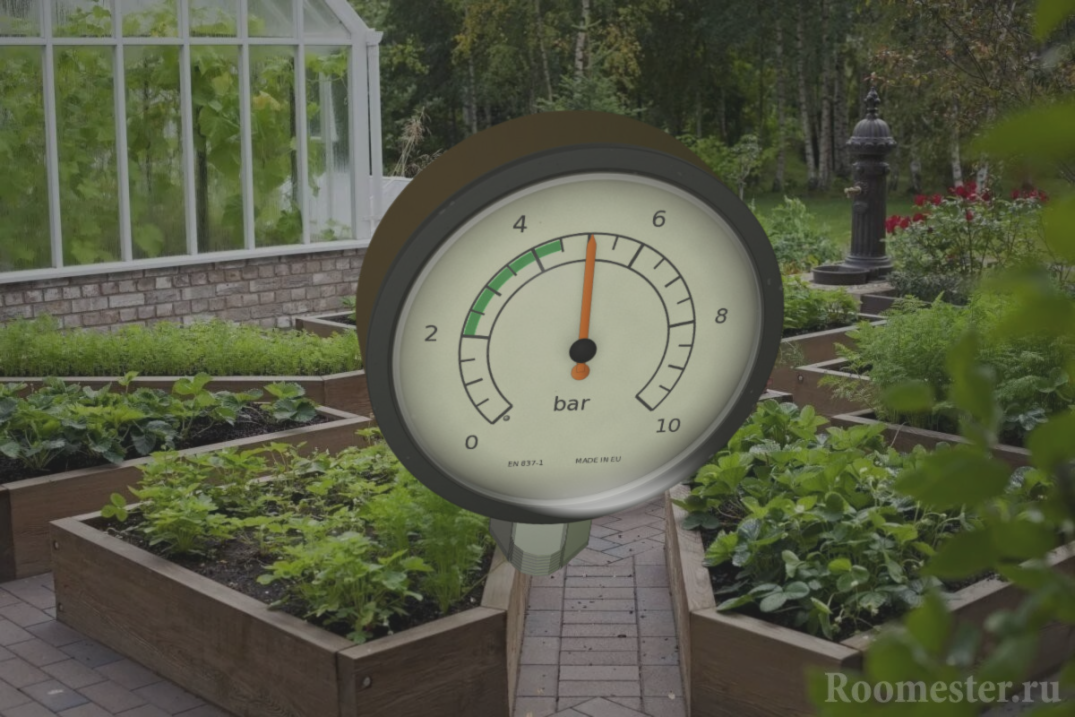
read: **5** bar
